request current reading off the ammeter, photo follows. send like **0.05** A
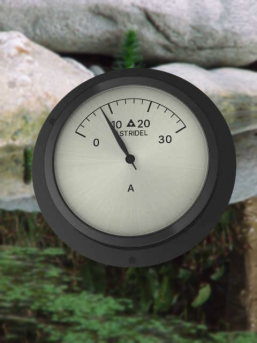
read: **8** A
